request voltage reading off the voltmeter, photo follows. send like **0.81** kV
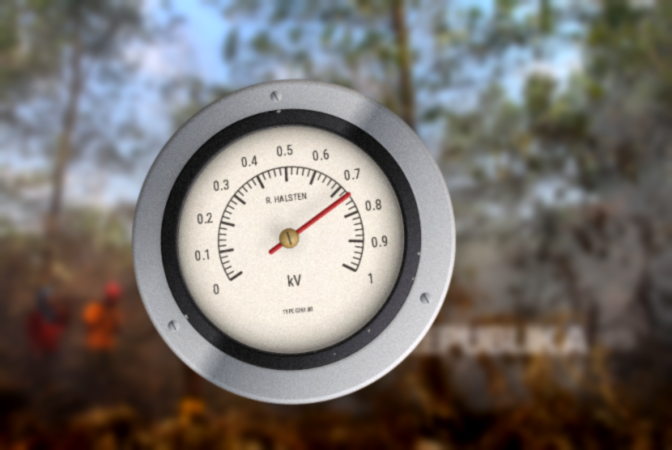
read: **0.74** kV
